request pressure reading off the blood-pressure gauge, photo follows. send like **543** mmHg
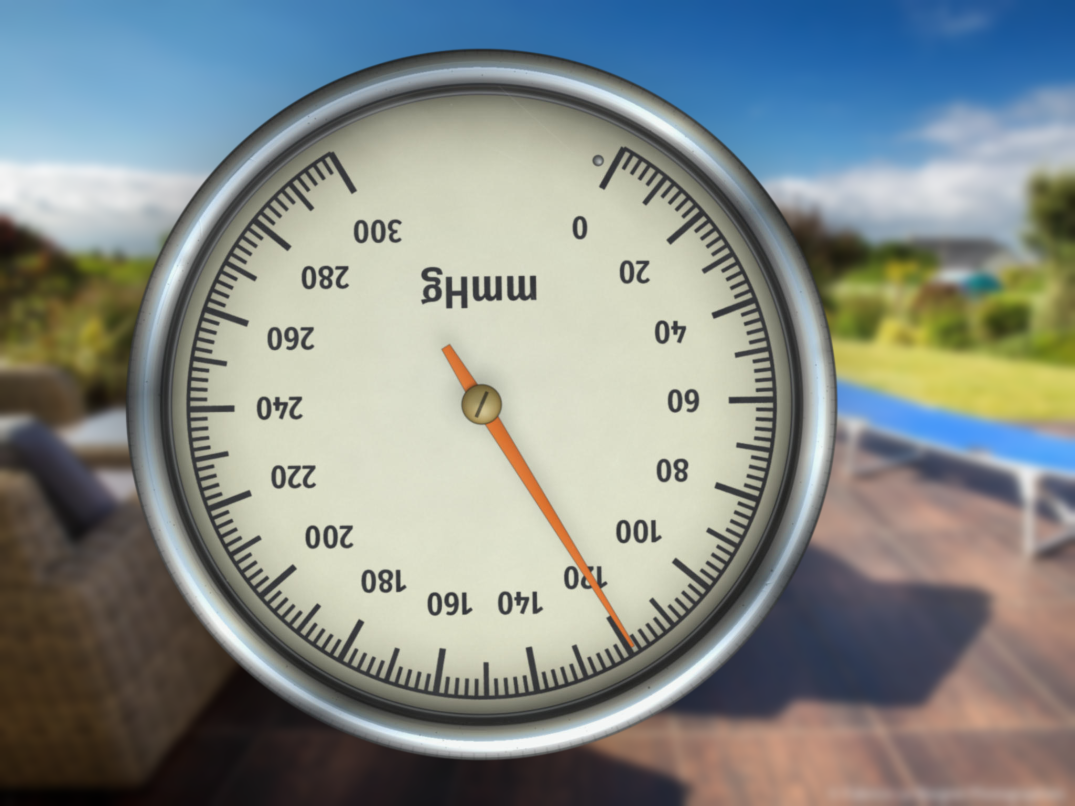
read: **119** mmHg
